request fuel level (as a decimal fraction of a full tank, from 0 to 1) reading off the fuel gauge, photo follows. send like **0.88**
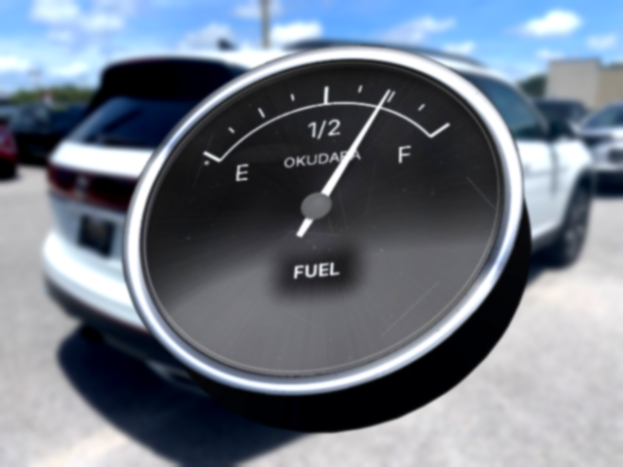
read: **0.75**
